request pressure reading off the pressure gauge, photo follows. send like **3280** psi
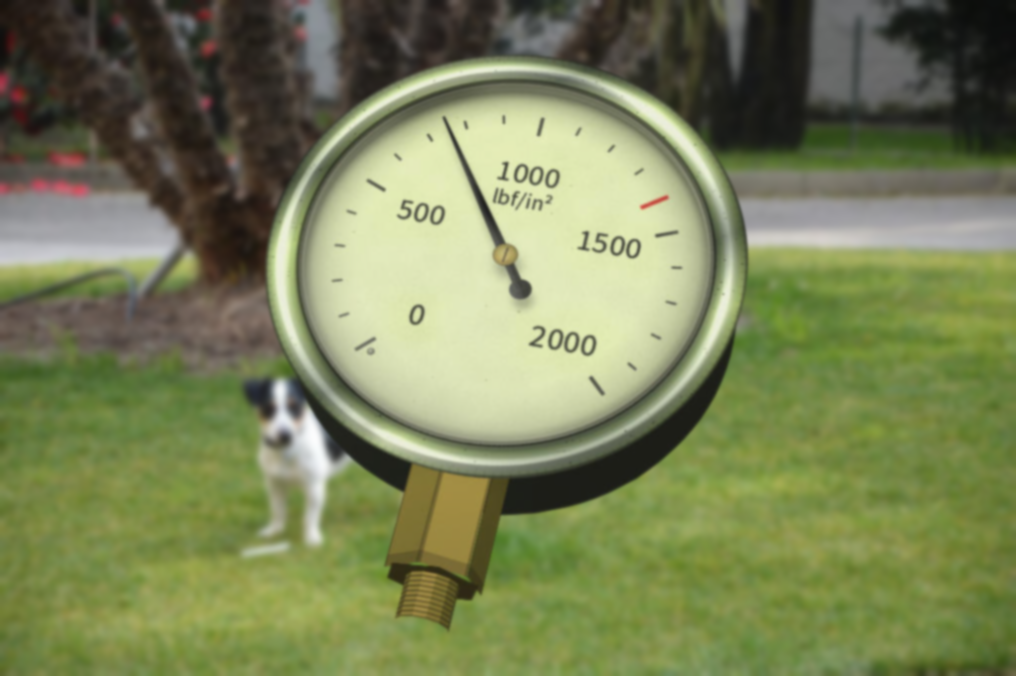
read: **750** psi
